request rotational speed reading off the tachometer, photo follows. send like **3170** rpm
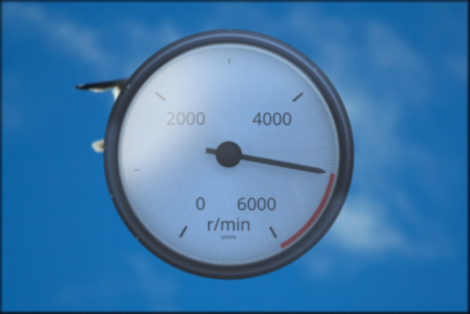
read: **5000** rpm
